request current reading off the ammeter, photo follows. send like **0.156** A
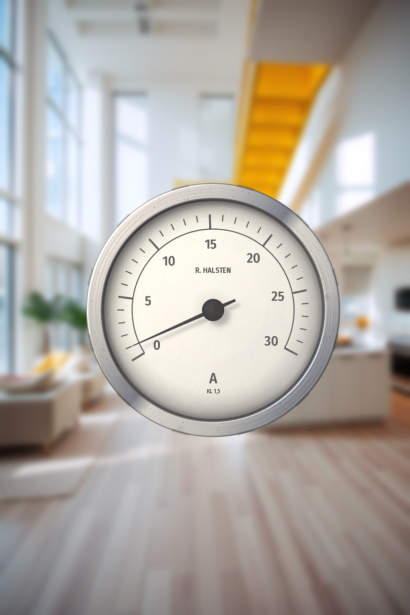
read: **1** A
